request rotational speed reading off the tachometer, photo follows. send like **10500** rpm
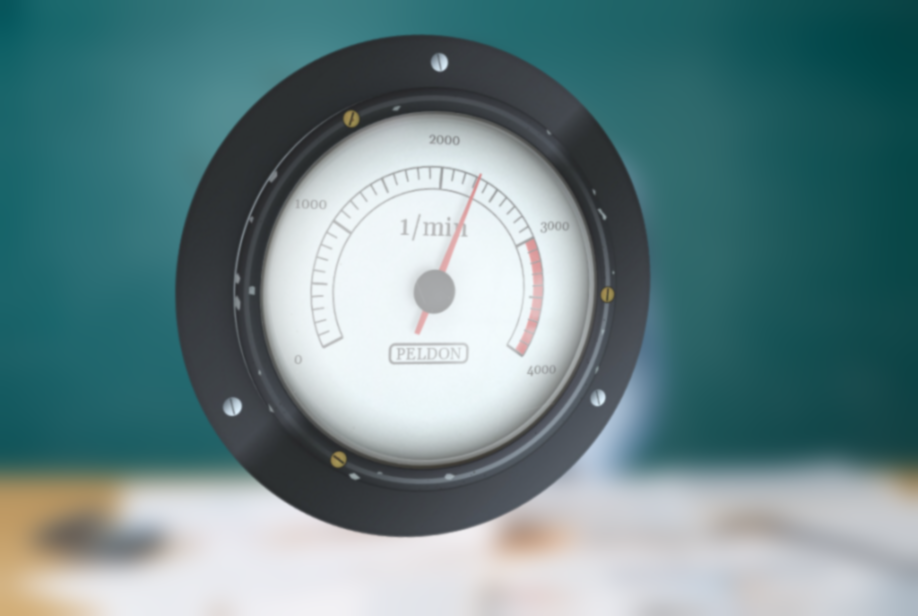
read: **2300** rpm
